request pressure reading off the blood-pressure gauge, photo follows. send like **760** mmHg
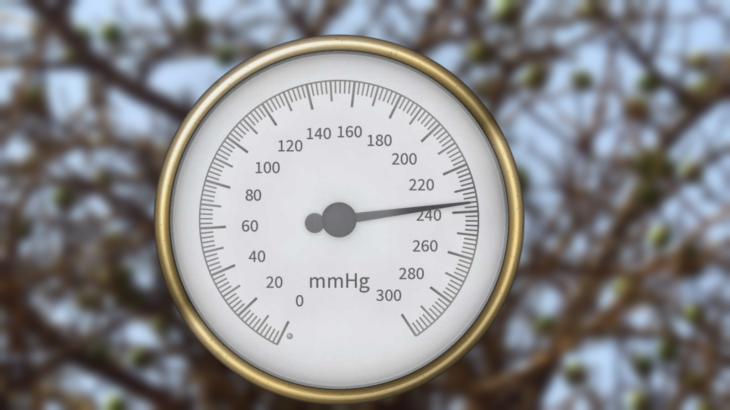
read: **236** mmHg
